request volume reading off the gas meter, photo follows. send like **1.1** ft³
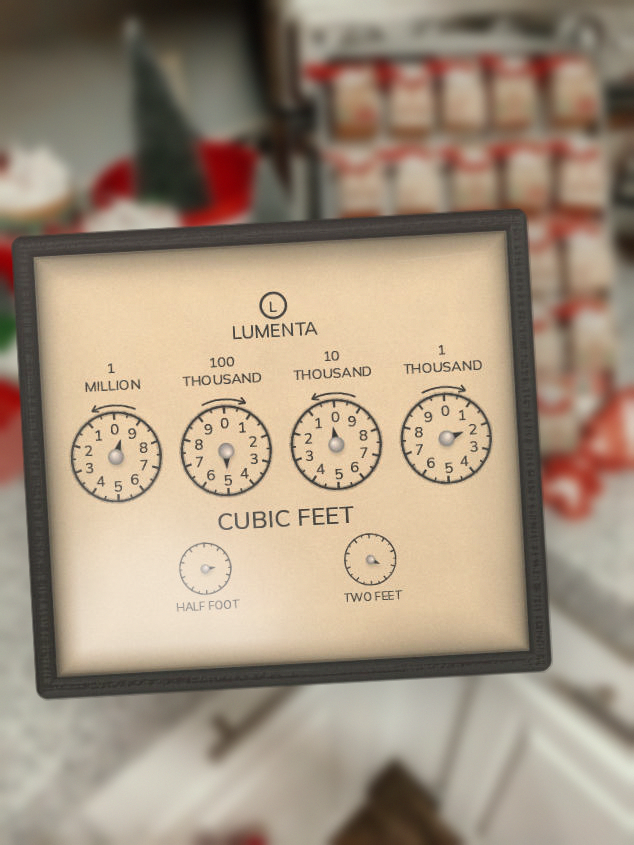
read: **950200** ft³
